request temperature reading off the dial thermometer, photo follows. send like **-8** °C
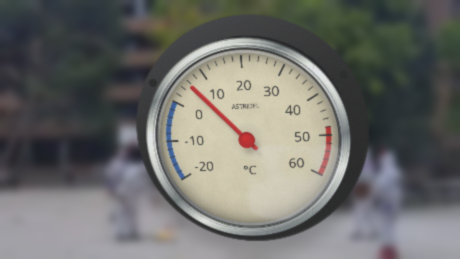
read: **6** °C
